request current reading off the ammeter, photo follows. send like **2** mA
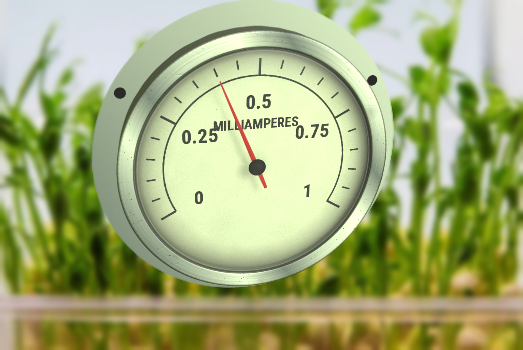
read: **0.4** mA
